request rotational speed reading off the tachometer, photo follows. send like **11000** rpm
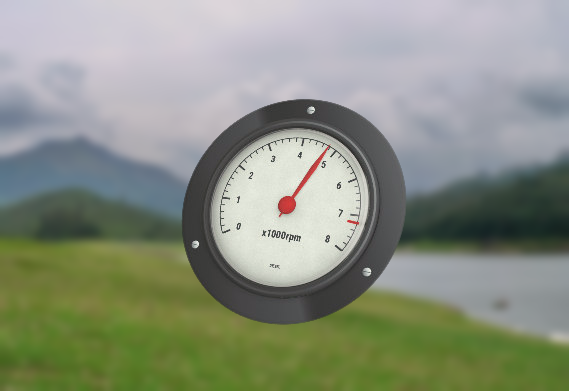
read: **4800** rpm
